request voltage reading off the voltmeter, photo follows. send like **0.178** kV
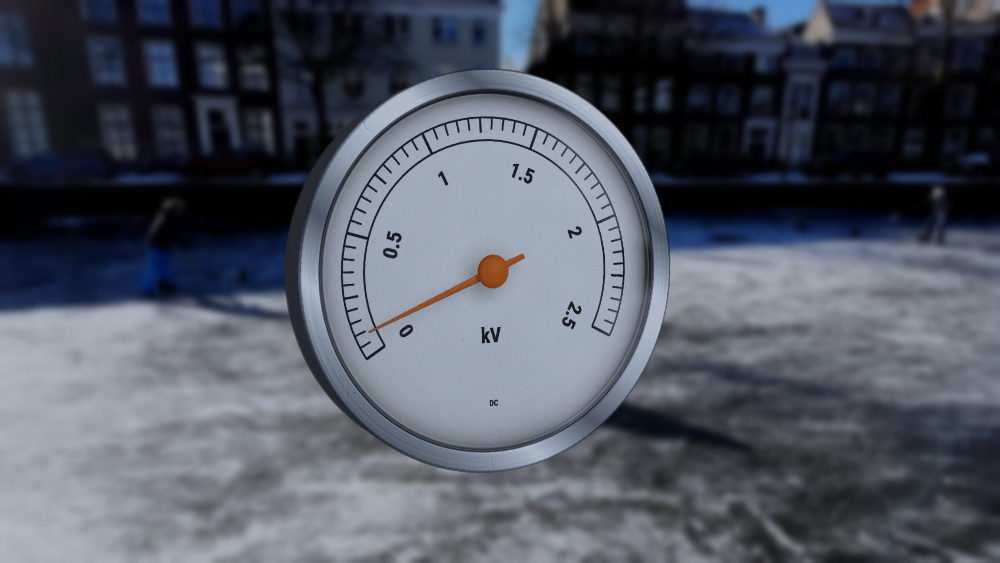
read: **0.1** kV
